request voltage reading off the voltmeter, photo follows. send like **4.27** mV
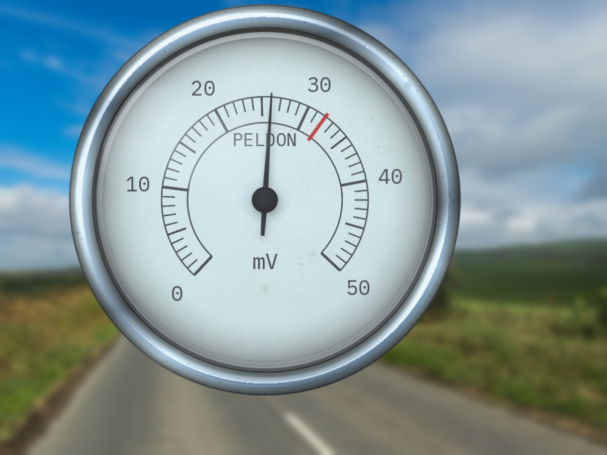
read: **26** mV
